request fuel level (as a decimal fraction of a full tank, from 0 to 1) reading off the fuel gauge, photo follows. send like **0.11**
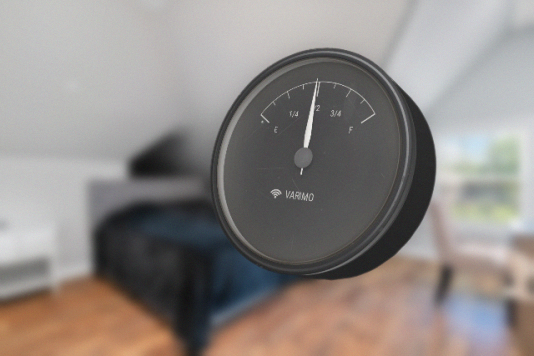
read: **0.5**
